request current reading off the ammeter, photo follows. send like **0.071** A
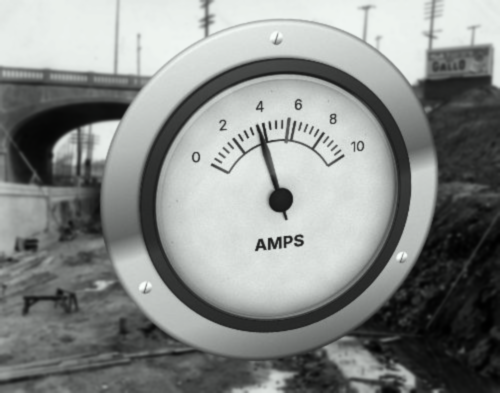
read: **3.6** A
